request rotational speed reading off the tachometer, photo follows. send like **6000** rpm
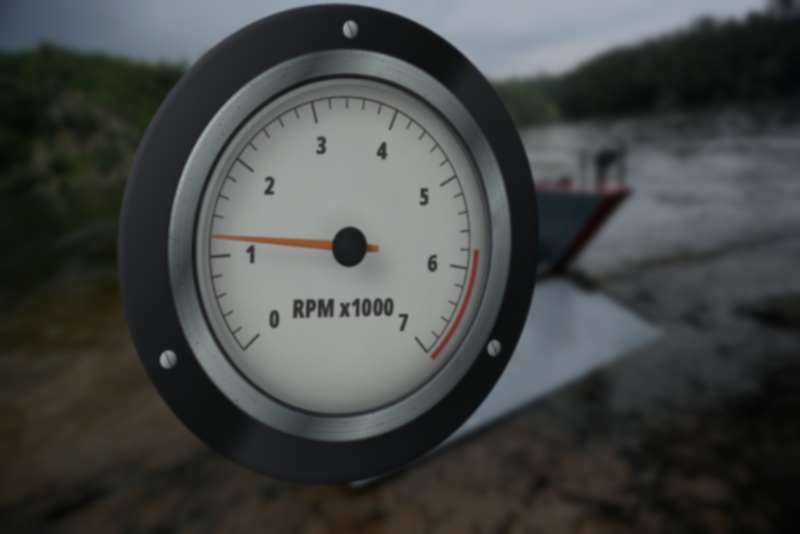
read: **1200** rpm
